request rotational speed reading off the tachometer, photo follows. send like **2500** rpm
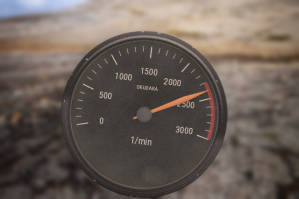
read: **2400** rpm
